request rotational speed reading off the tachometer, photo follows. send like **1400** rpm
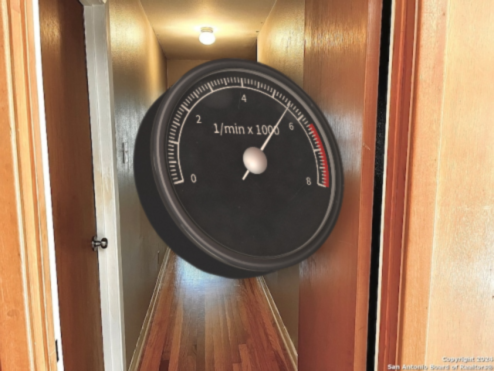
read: **5500** rpm
